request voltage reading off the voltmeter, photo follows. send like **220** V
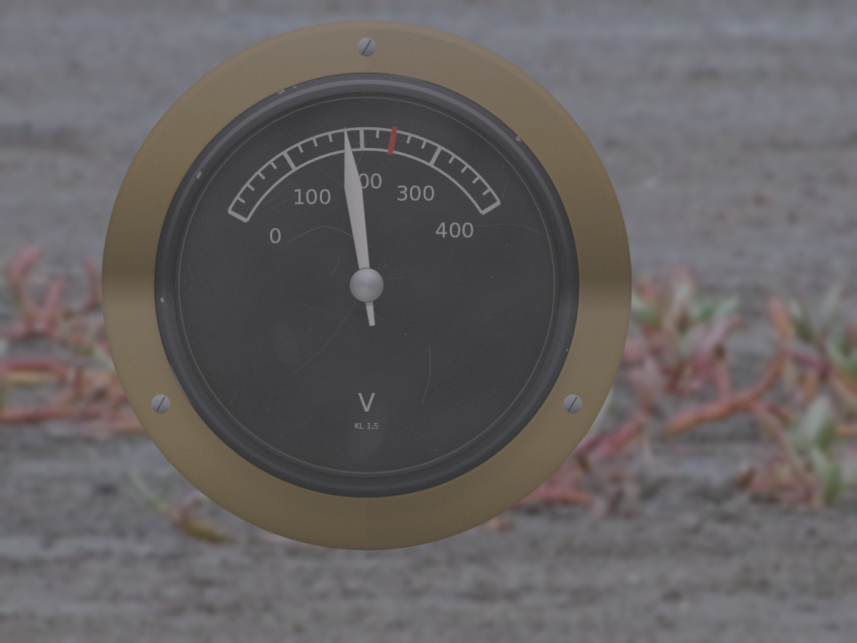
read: **180** V
